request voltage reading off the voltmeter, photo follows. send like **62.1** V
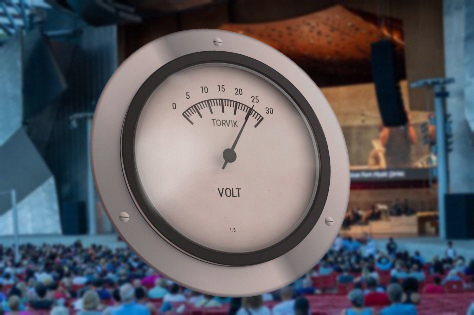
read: **25** V
